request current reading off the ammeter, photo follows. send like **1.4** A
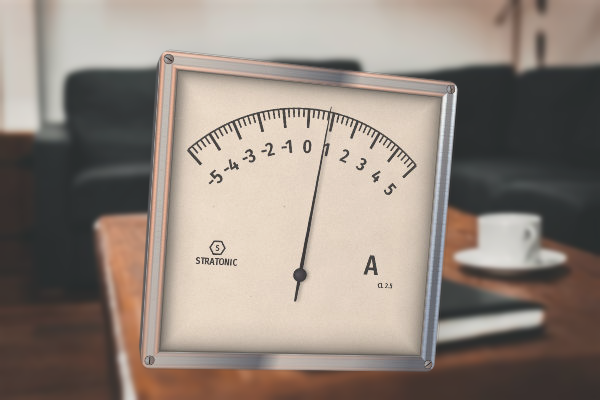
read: **0.8** A
